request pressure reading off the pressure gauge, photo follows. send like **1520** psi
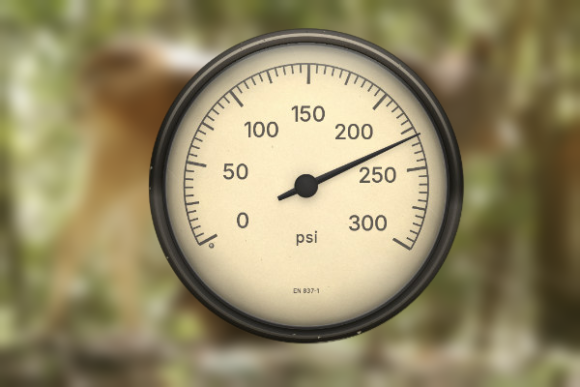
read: **230** psi
